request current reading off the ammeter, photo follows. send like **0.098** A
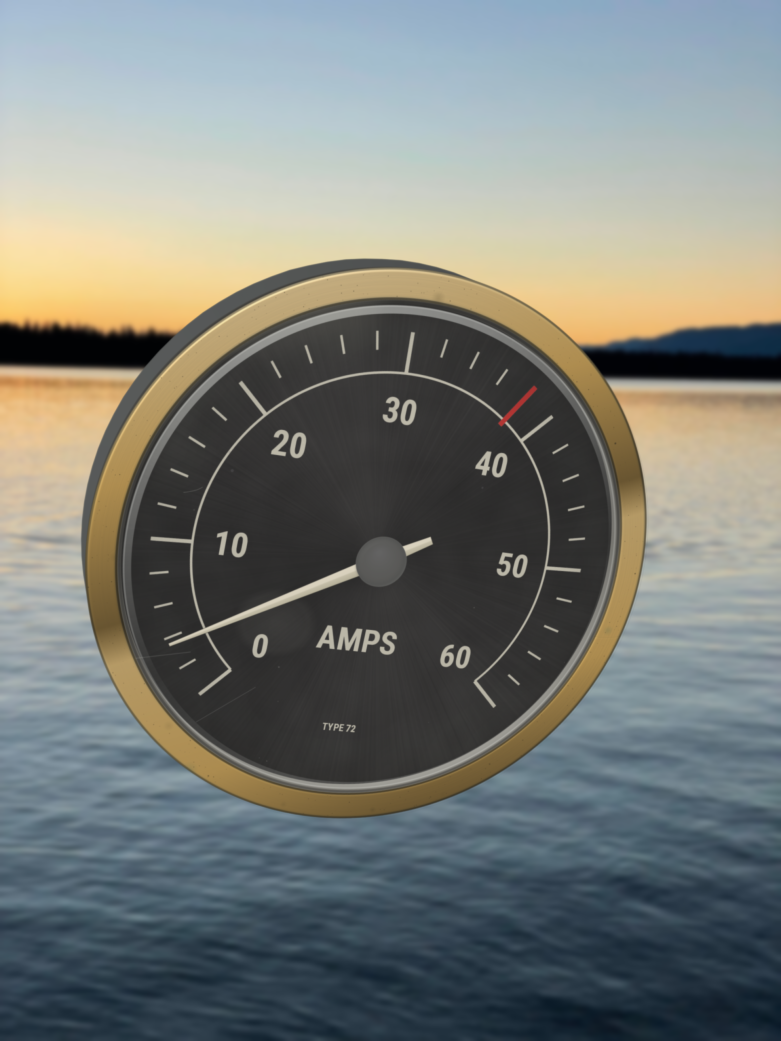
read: **4** A
